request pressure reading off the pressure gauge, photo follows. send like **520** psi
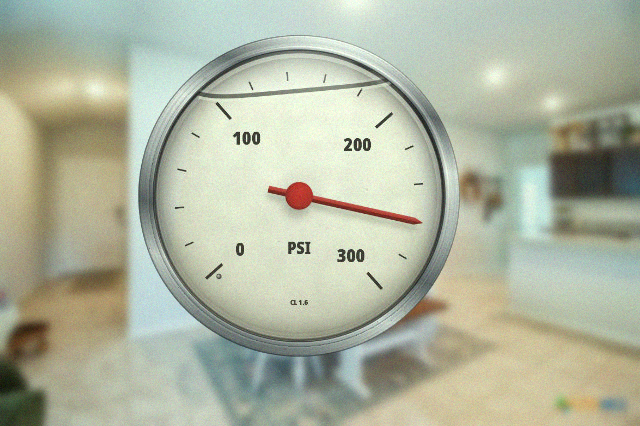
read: **260** psi
